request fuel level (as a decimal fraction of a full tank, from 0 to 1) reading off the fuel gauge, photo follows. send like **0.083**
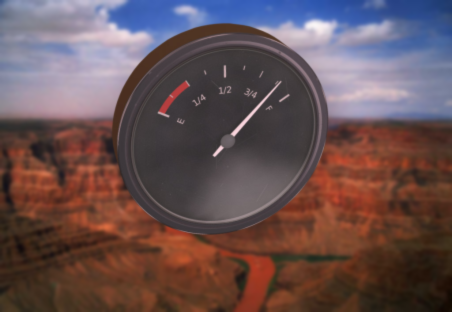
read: **0.875**
